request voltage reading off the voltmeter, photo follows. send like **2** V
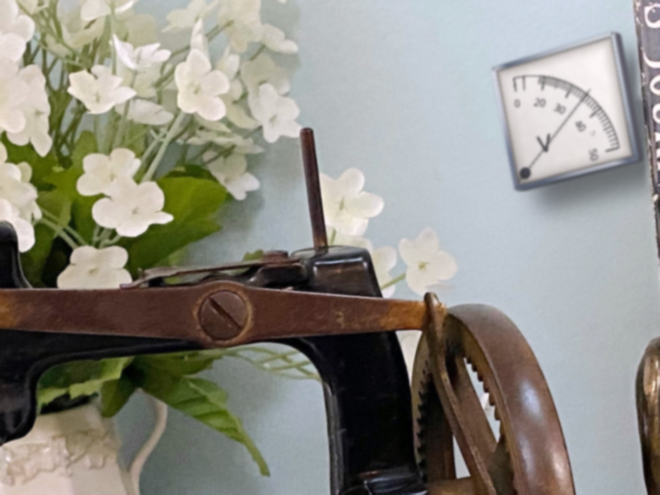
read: **35** V
